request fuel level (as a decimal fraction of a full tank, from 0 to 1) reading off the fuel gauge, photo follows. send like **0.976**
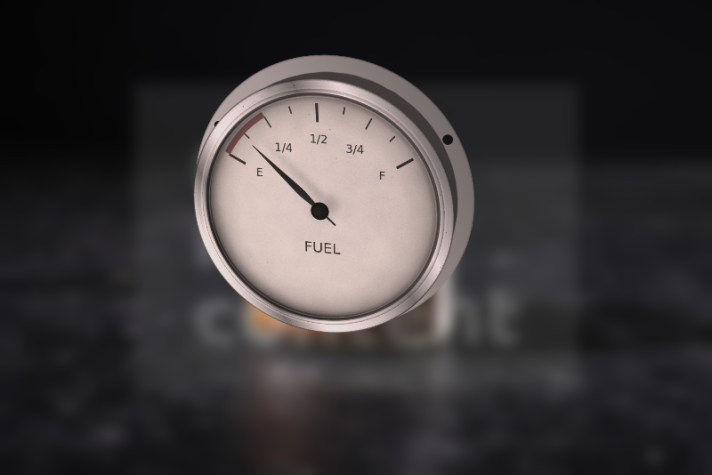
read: **0.125**
